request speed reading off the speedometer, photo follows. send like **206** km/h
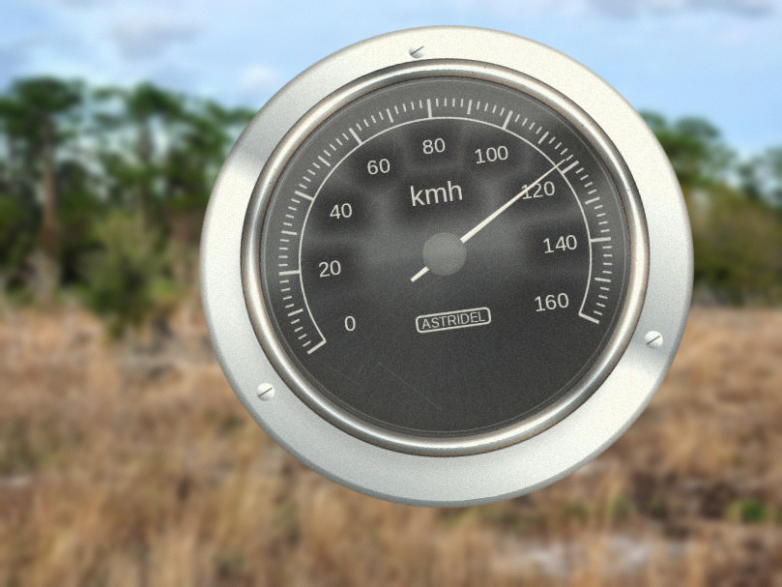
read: **118** km/h
